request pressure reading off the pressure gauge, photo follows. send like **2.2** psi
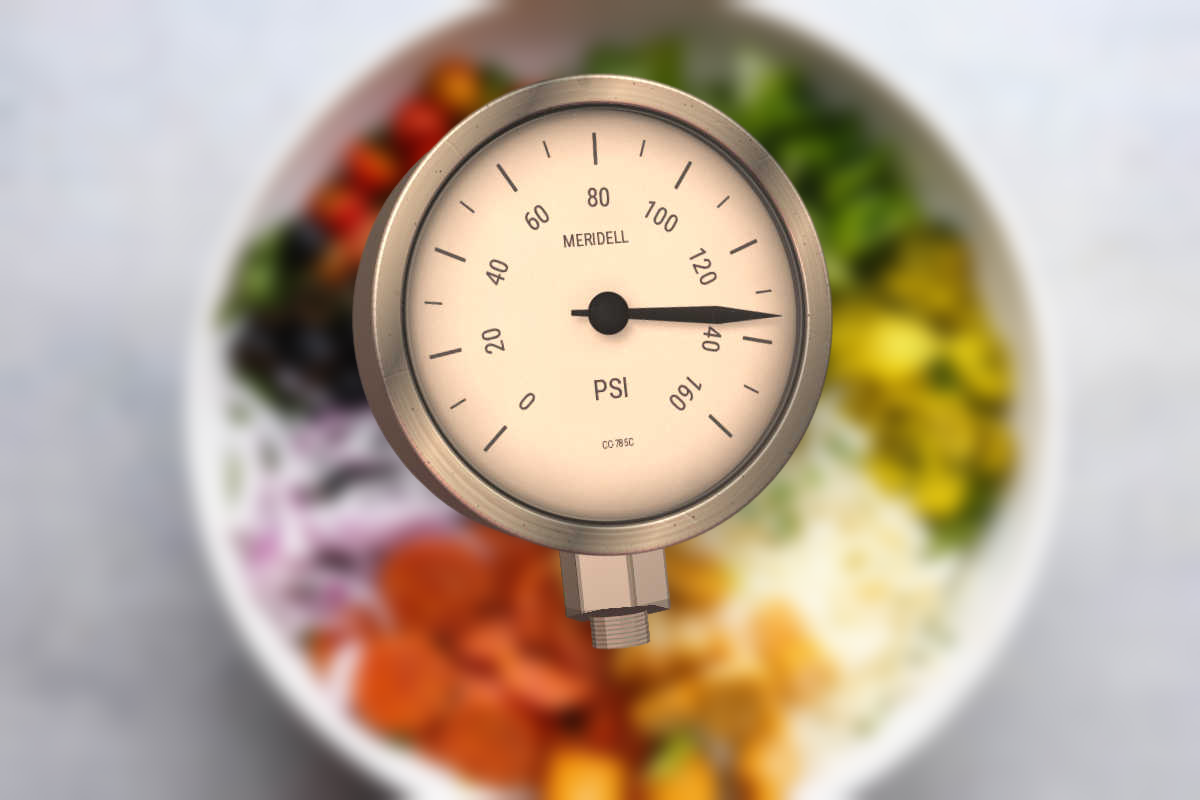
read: **135** psi
